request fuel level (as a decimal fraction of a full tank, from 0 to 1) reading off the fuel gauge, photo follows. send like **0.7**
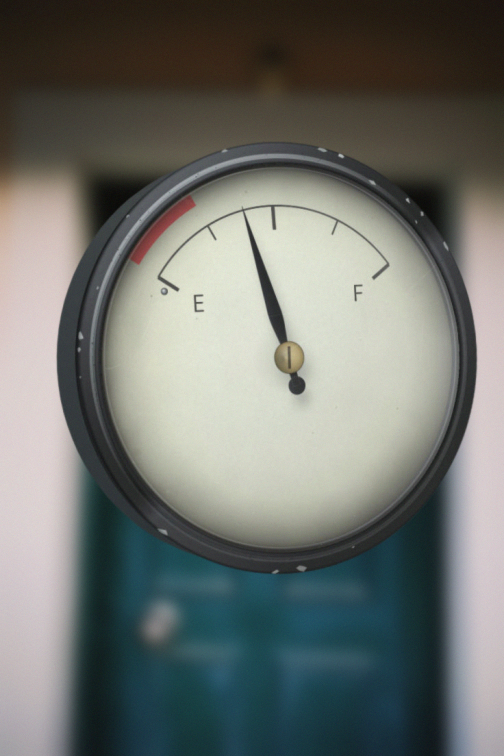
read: **0.375**
